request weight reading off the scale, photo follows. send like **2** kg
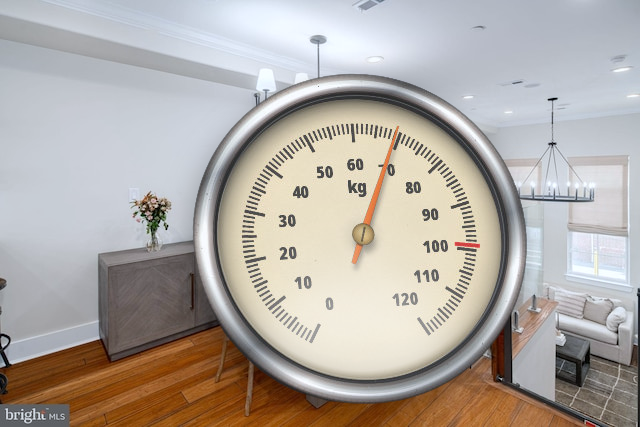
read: **69** kg
